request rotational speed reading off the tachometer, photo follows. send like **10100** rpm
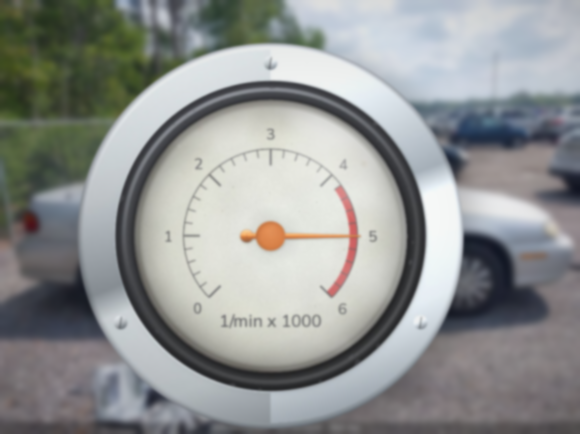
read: **5000** rpm
